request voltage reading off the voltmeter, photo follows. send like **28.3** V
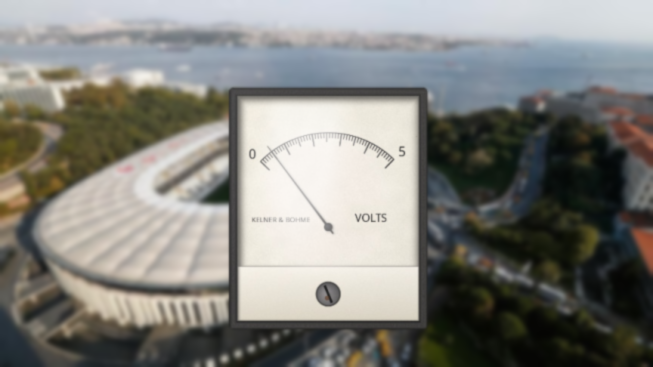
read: **0.5** V
